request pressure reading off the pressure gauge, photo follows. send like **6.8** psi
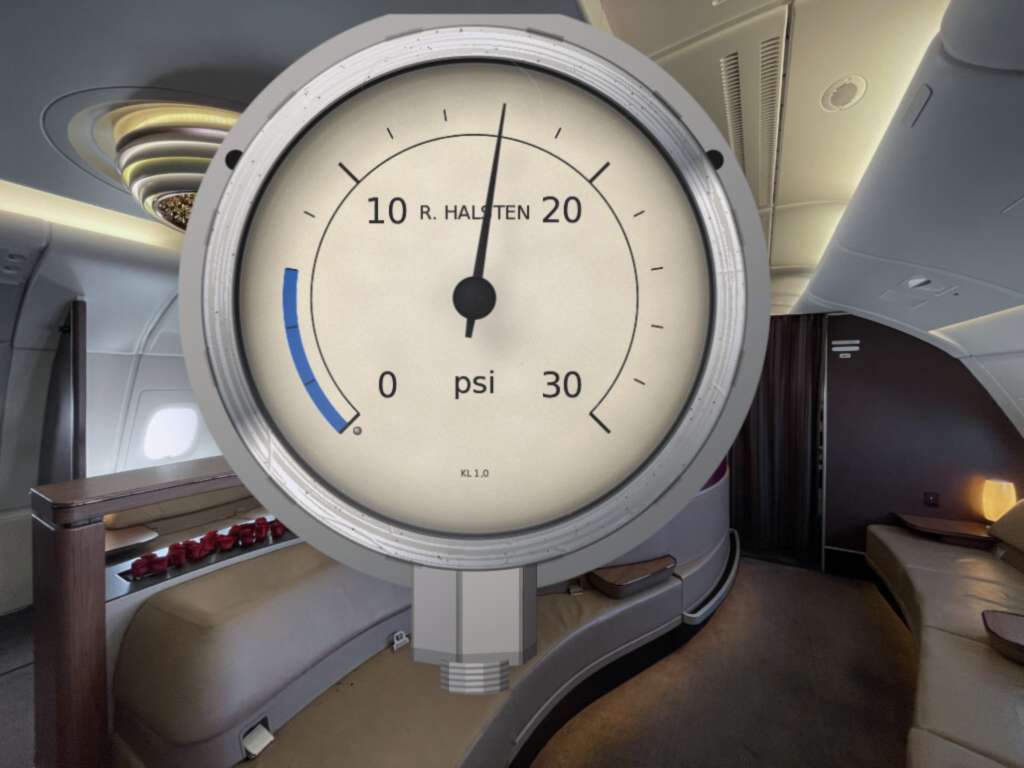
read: **16** psi
